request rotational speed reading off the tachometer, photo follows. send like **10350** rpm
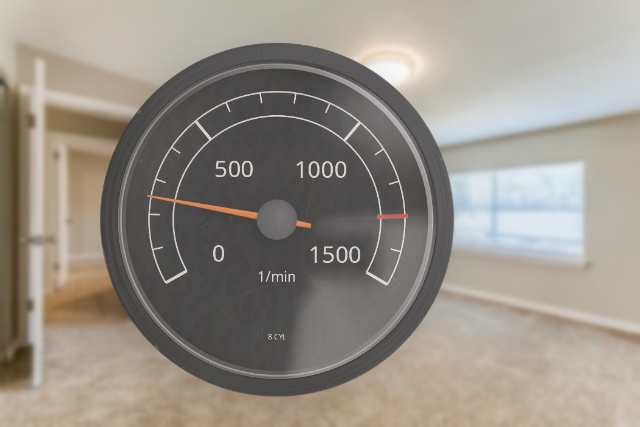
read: **250** rpm
